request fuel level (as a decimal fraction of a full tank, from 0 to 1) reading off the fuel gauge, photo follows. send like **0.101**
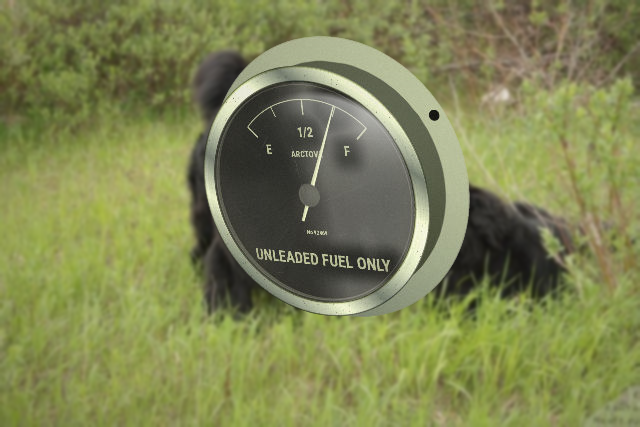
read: **0.75**
